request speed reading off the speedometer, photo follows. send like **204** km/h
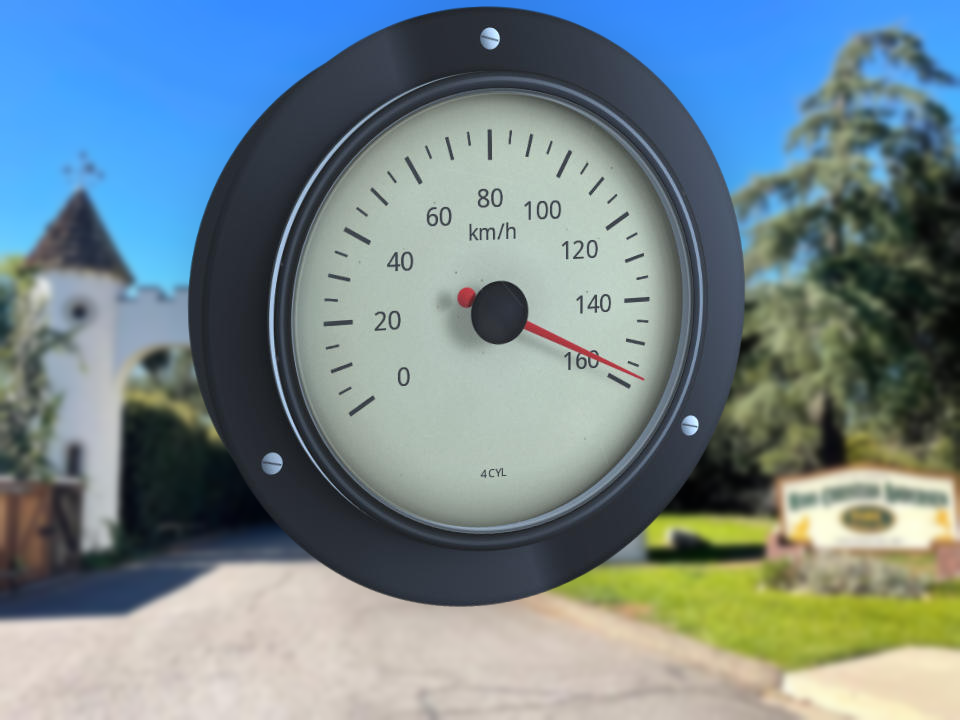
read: **157.5** km/h
